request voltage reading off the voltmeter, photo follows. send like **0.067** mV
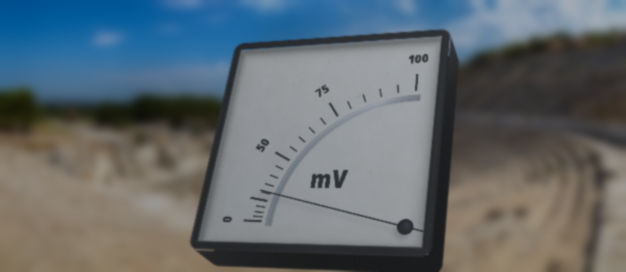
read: **30** mV
